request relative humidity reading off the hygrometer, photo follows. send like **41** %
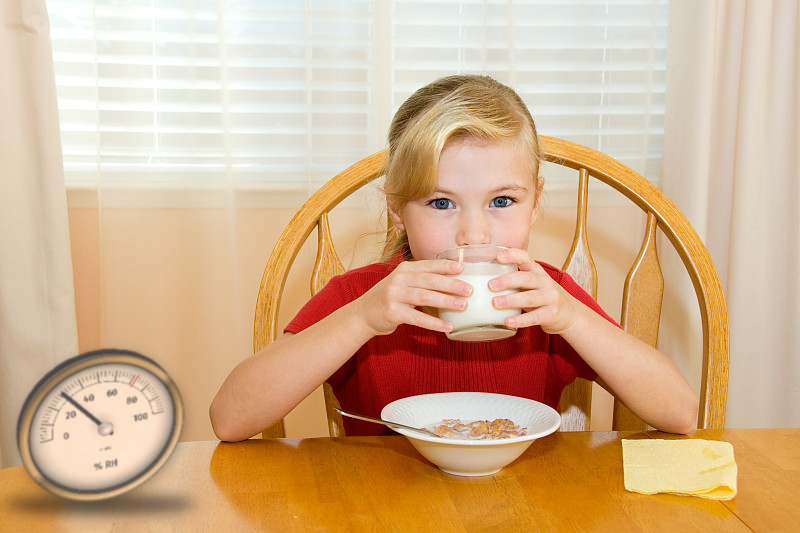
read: **30** %
